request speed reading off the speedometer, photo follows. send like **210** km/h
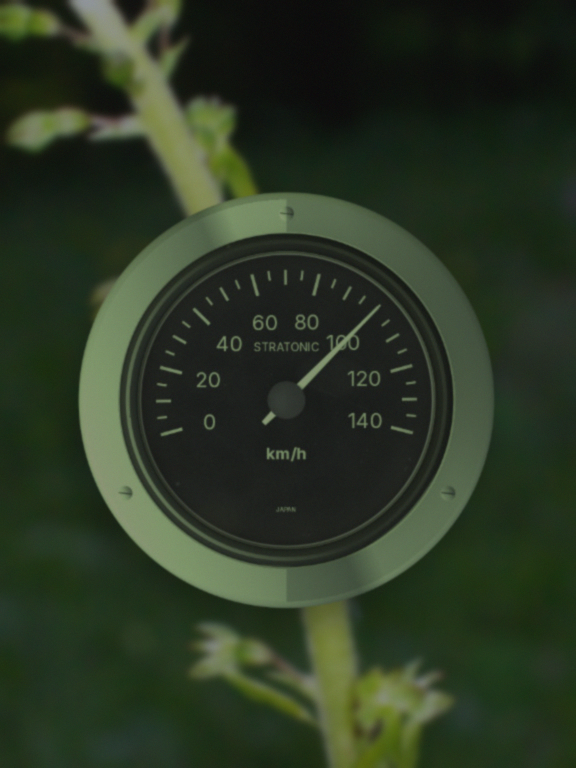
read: **100** km/h
